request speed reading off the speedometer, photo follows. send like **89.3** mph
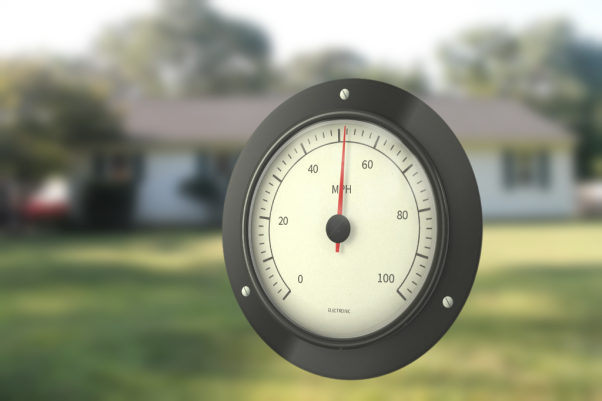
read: **52** mph
